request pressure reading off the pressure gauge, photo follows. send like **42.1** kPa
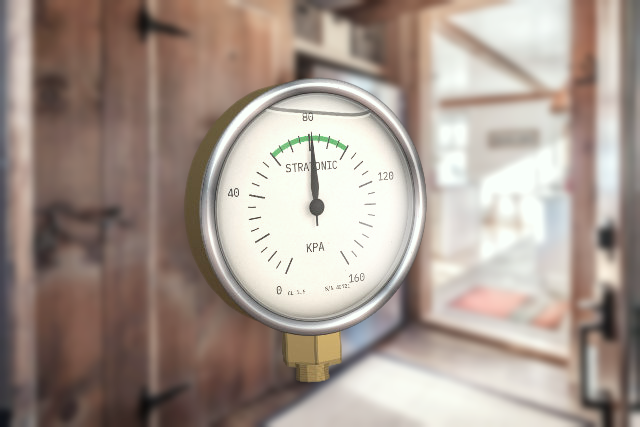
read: **80** kPa
